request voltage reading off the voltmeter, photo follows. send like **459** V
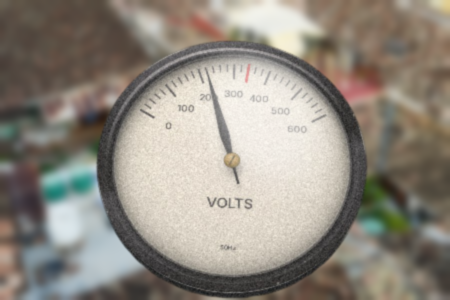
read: **220** V
